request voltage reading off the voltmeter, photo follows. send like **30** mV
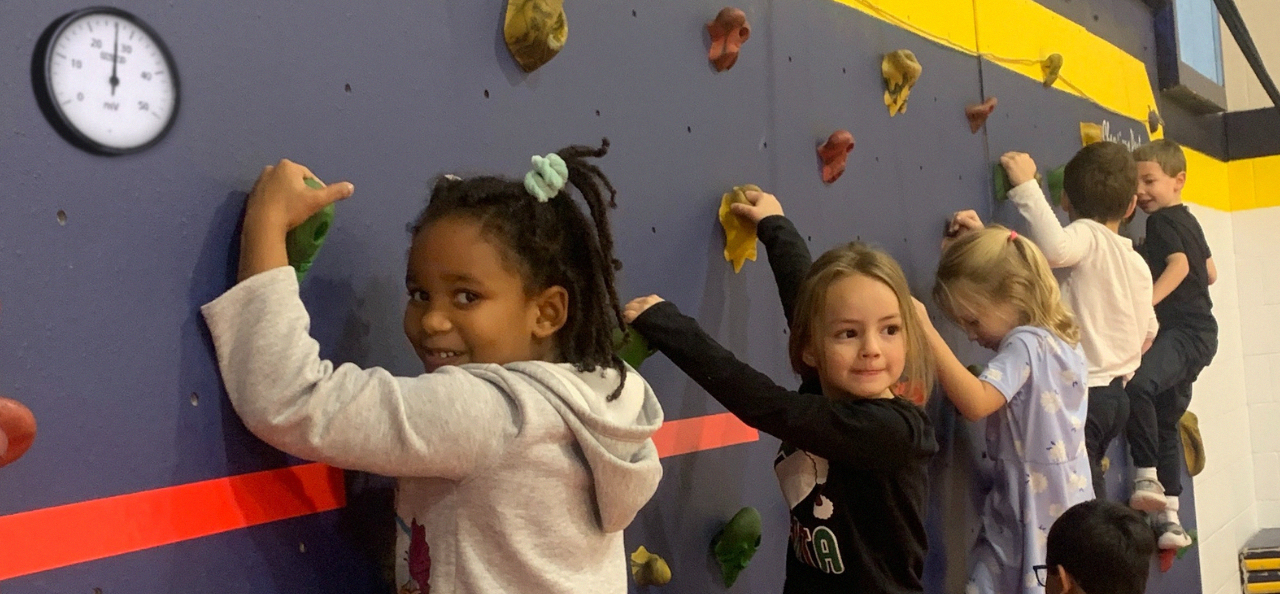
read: **26** mV
